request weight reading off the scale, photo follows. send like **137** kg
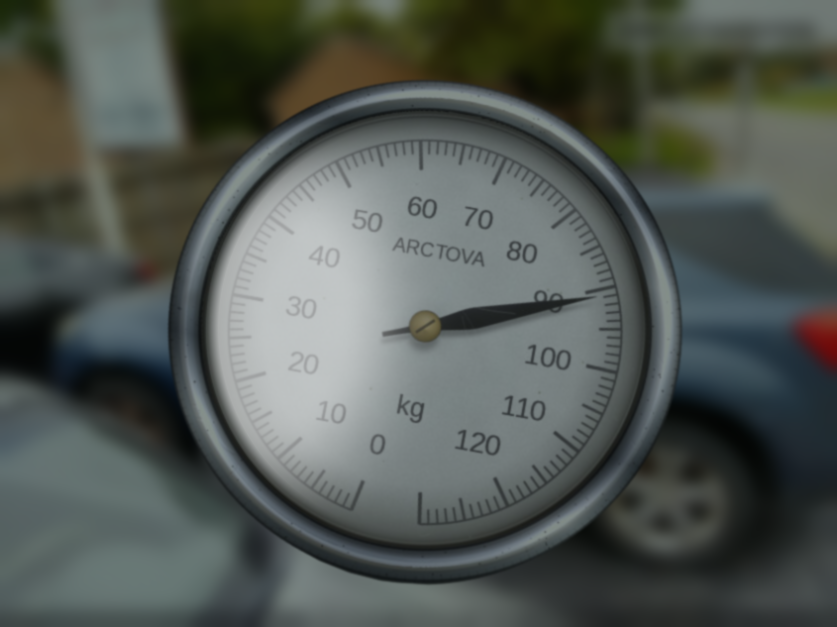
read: **91** kg
